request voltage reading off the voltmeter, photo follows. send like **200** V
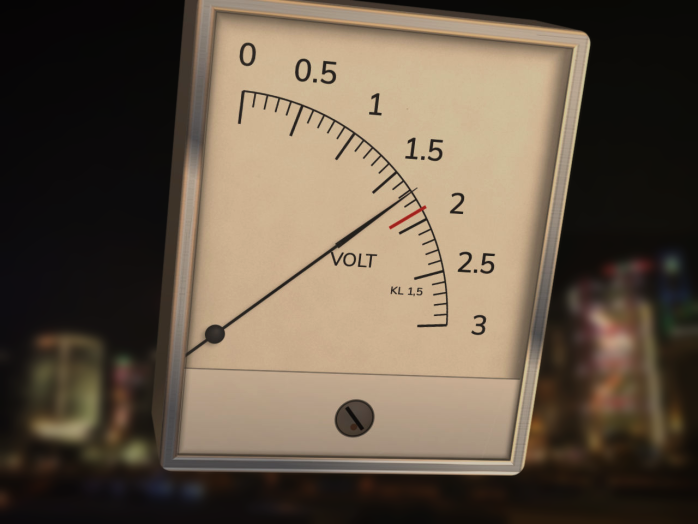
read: **1.7** V
